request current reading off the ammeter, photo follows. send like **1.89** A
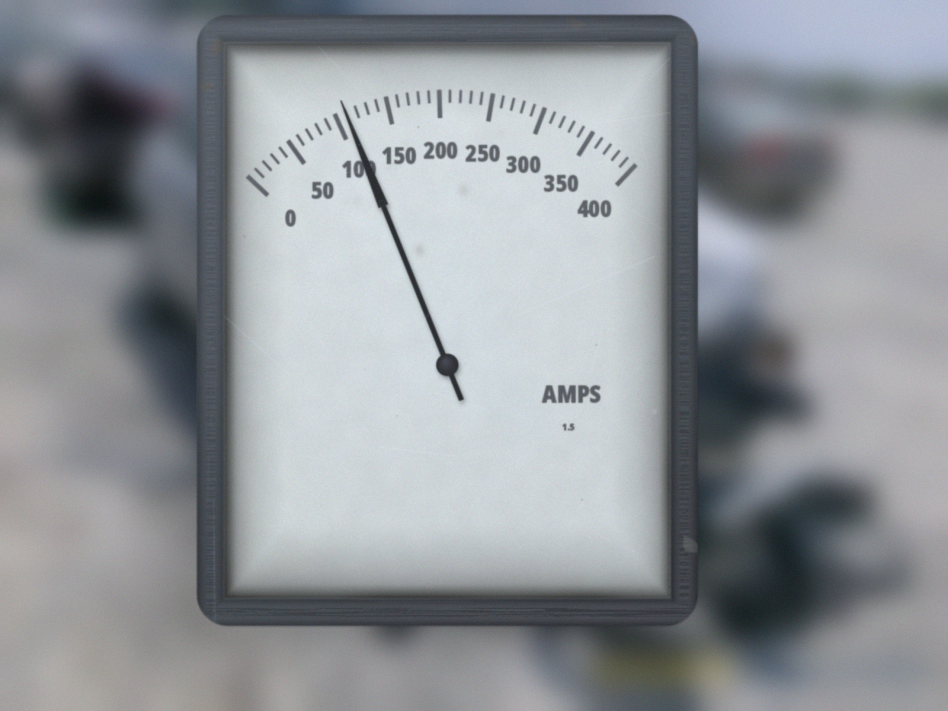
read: **110** A
